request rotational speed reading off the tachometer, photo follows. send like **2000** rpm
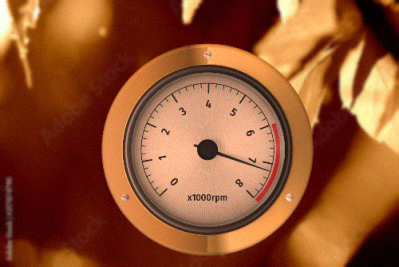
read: **7200** rpm
